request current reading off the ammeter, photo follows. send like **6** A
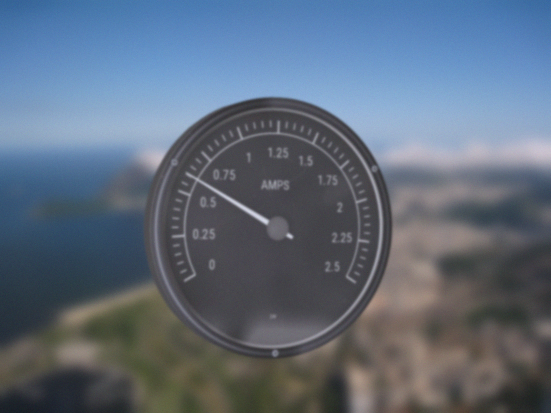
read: **0.6** A
